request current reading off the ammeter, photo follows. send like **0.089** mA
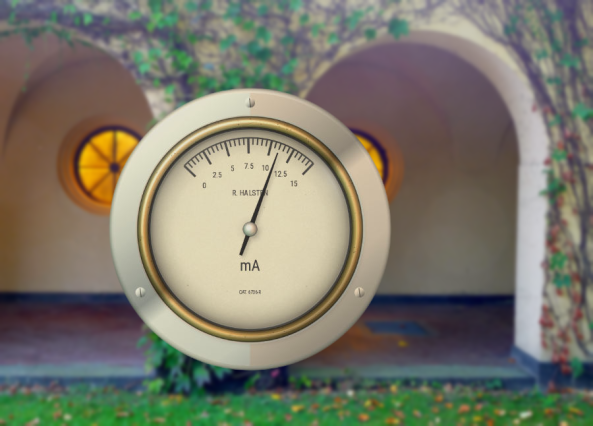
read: **11** mA
